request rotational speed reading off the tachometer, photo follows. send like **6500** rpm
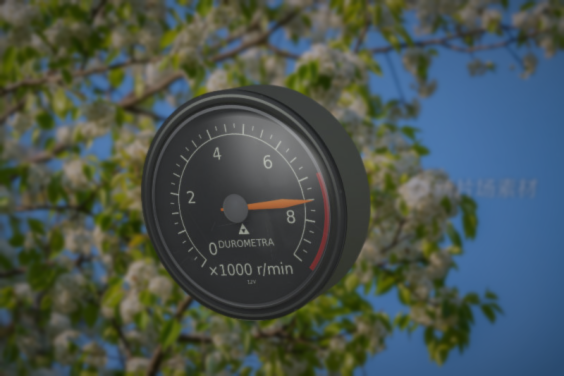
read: **7500** rpm
